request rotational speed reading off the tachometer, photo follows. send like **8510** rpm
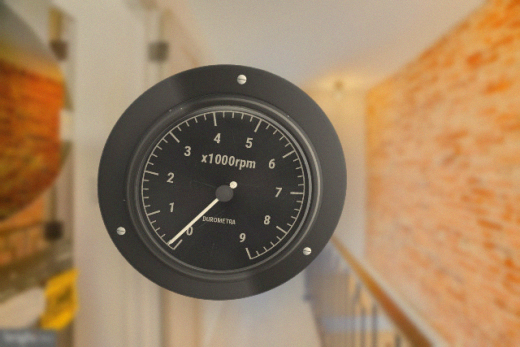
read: **200** rpm
